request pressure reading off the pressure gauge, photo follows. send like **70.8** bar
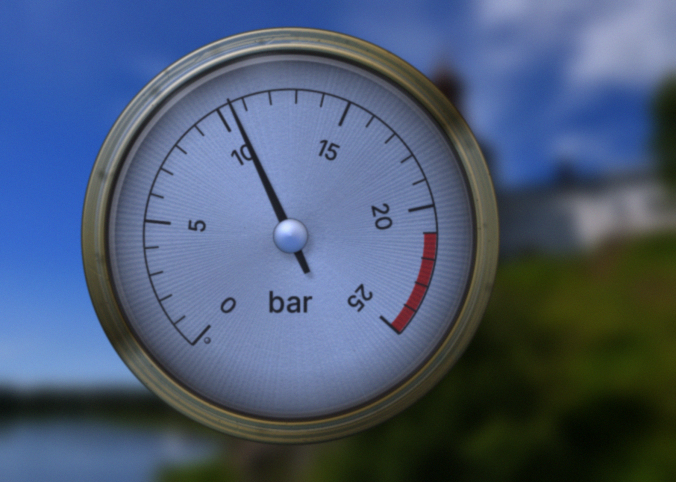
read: **10.5** bar
